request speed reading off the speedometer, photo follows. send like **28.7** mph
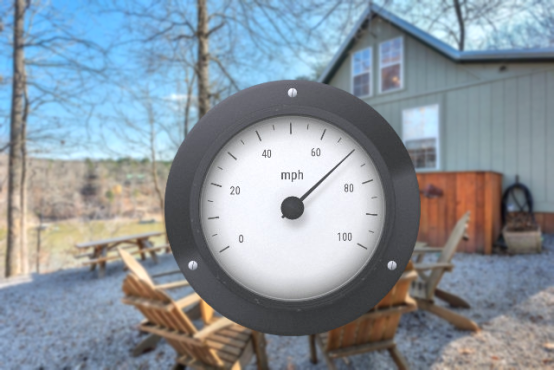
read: **70** mph
